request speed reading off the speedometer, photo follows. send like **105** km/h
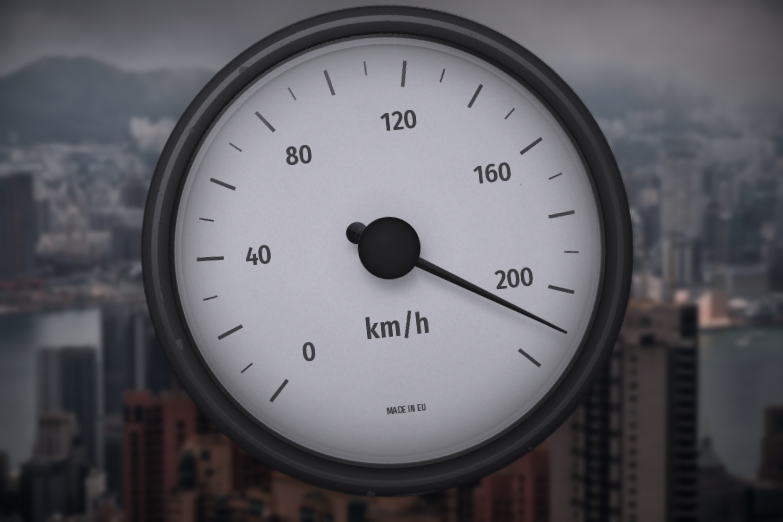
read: **210** km/h
